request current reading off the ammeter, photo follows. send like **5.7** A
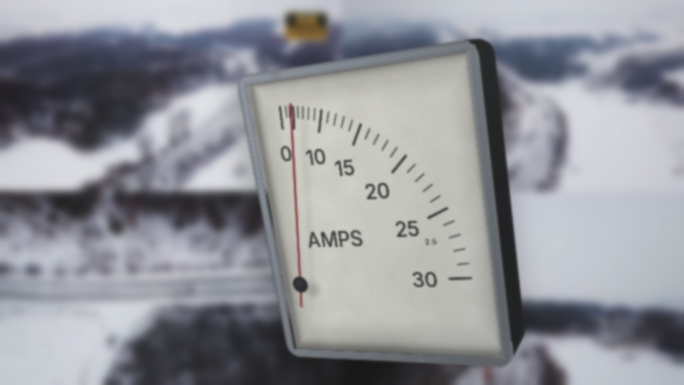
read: **5** A
